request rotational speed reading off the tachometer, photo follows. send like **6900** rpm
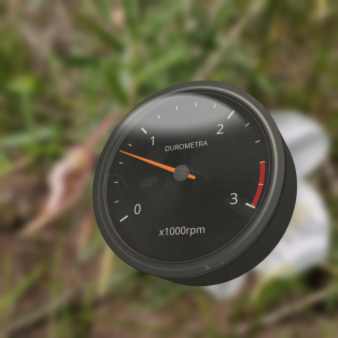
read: **700** rpm
